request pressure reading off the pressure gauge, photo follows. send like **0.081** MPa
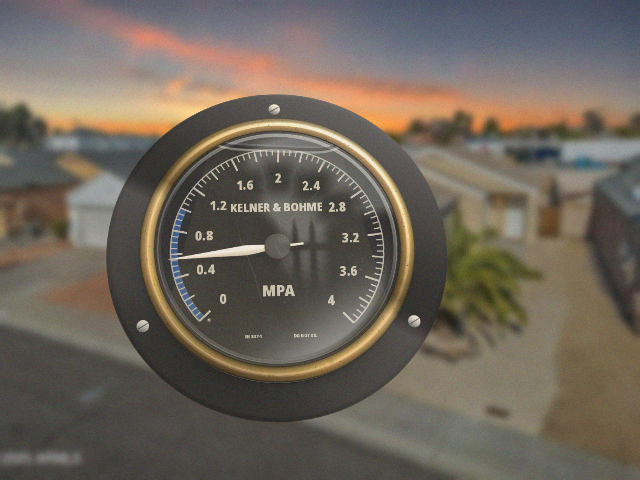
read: **0.55** MPa
